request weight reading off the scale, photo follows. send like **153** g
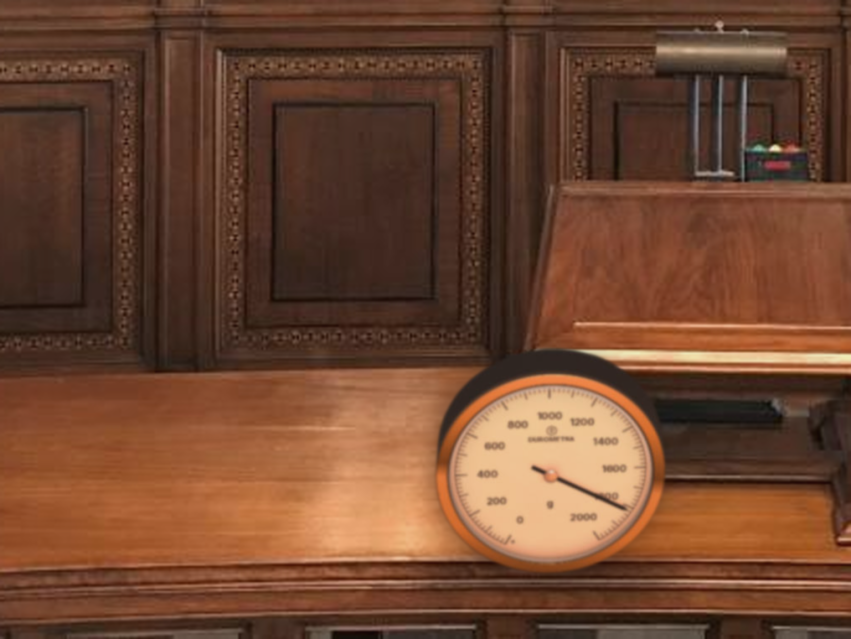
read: **1800** g
